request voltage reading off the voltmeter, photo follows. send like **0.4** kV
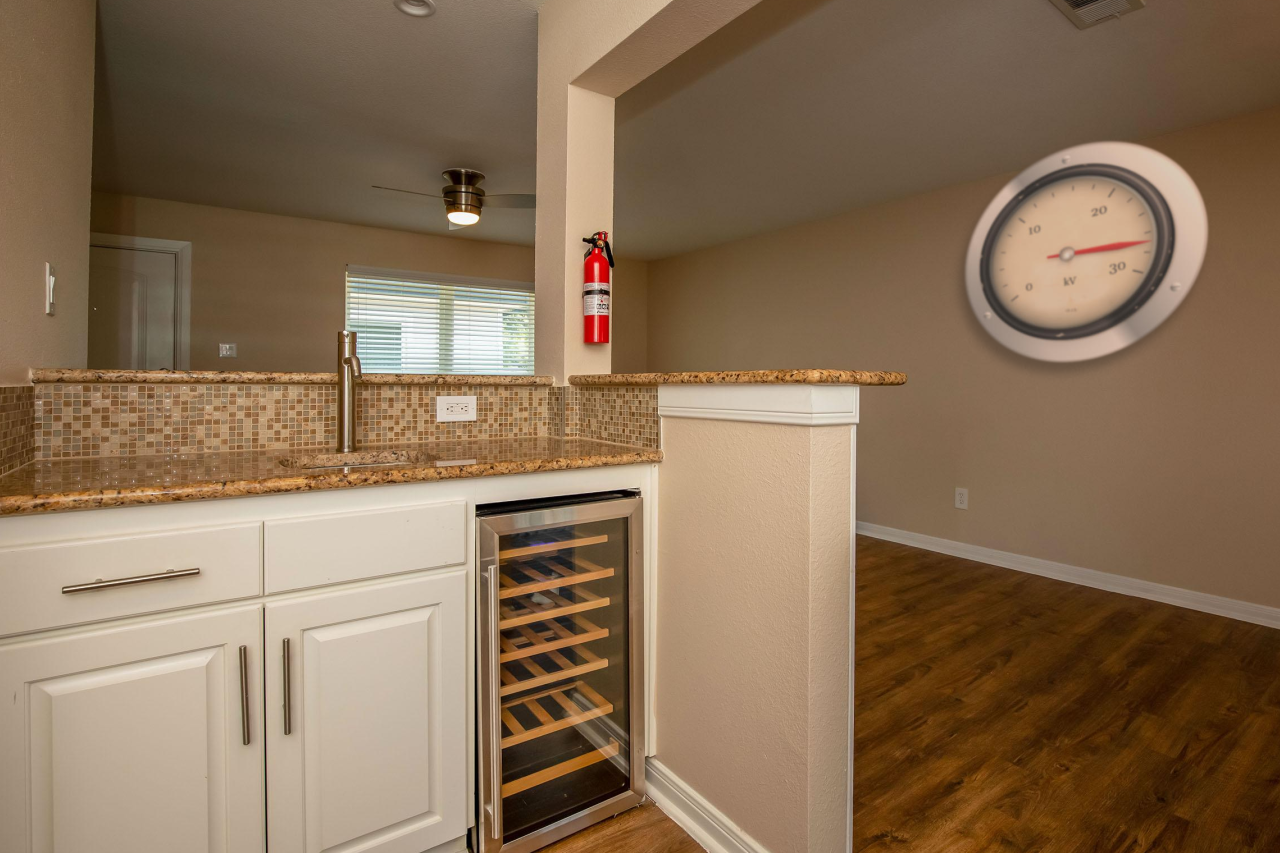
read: **27** kV
